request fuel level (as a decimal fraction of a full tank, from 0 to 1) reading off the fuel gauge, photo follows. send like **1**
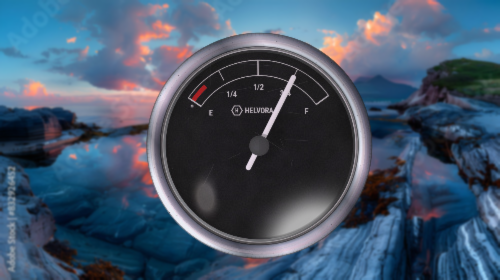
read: **0.75**
